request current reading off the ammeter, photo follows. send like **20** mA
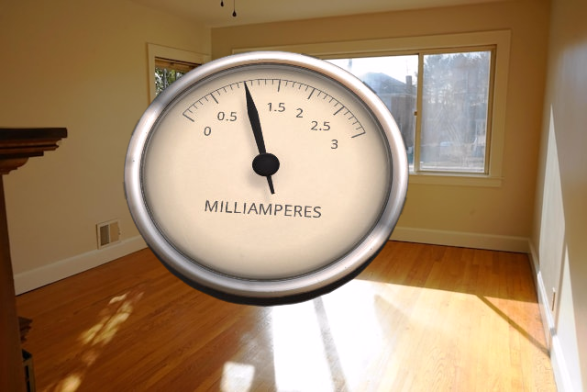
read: **1** mA
